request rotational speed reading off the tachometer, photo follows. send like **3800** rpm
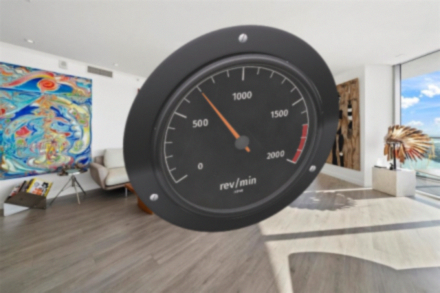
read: **700** rpm
